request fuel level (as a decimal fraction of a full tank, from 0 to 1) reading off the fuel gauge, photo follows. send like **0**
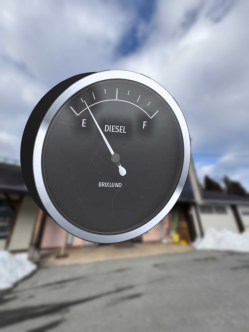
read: **0.125**
